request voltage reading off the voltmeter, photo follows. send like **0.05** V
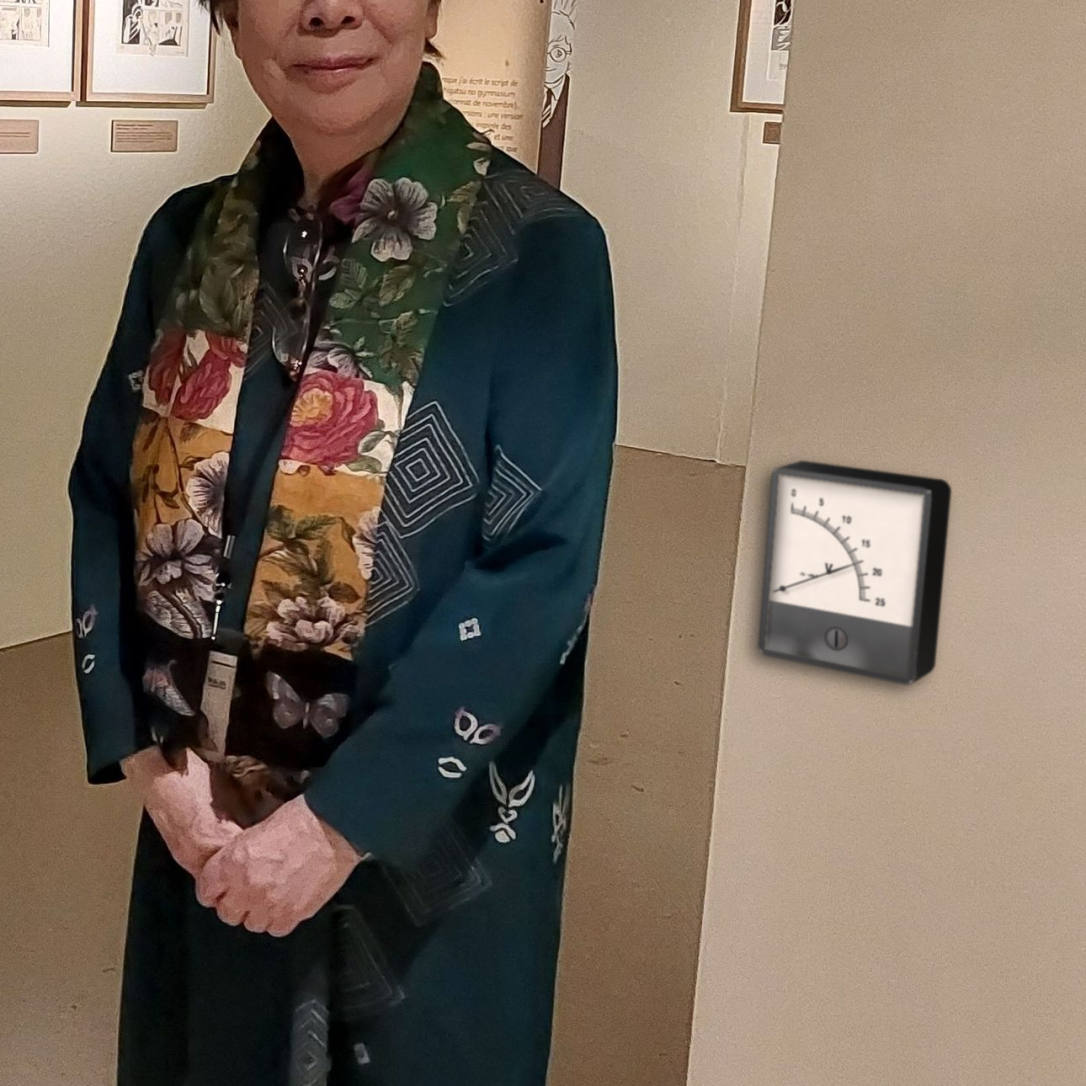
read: **17.5** V
